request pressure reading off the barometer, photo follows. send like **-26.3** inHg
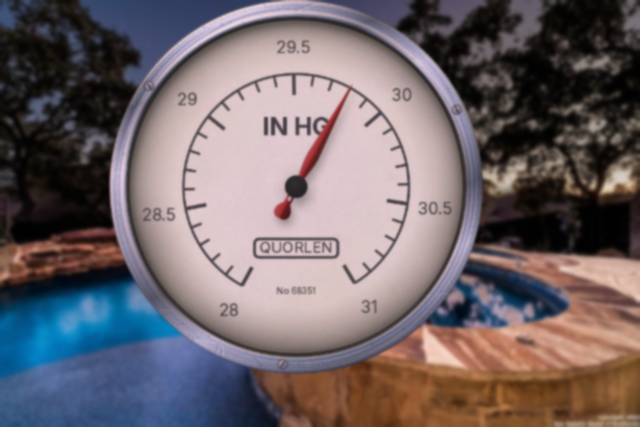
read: **29.8** inHg
